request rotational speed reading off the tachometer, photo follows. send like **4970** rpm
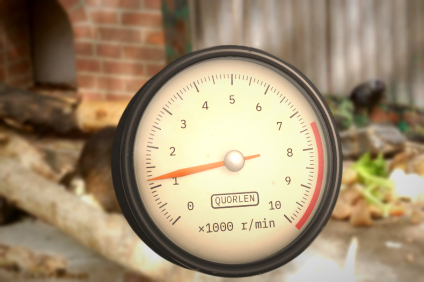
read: **1200** rpm
